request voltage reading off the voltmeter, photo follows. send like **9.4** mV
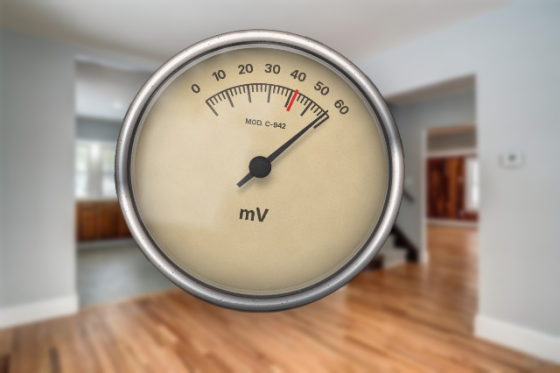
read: **58** mV
